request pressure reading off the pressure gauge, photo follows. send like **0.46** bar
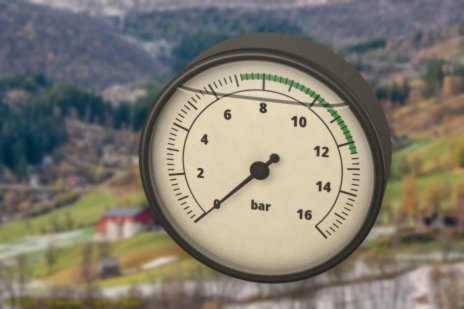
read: **0** bar
